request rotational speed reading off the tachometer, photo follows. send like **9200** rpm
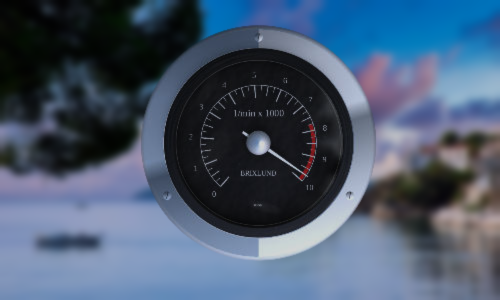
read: **9750** rpm
